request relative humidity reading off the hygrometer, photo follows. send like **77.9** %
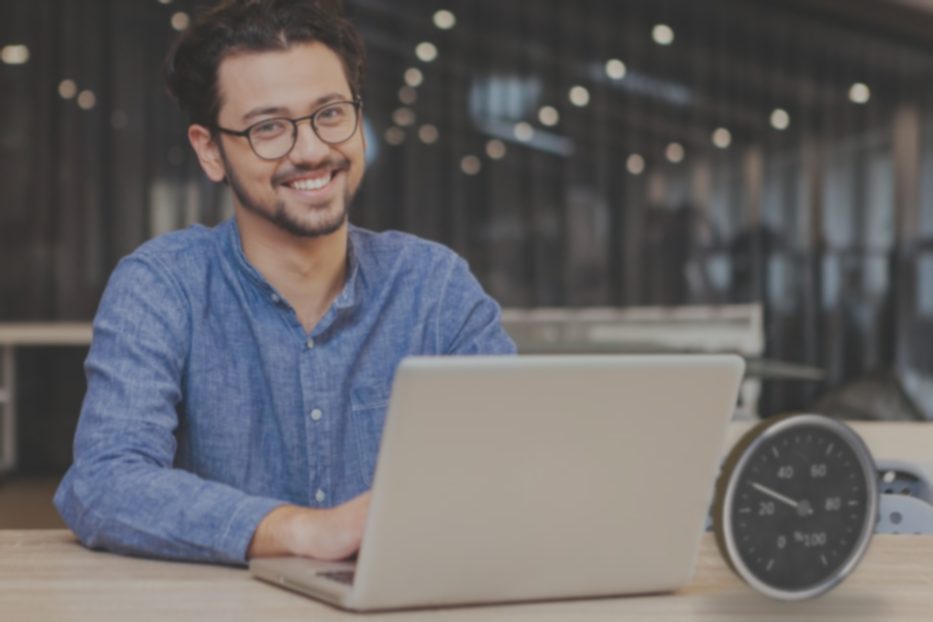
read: **28** %
